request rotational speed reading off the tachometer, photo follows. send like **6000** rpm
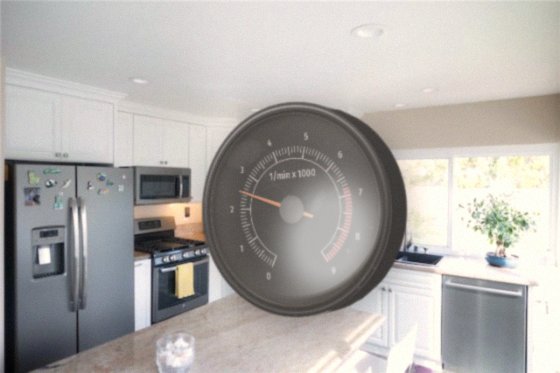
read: **2500** rpm
